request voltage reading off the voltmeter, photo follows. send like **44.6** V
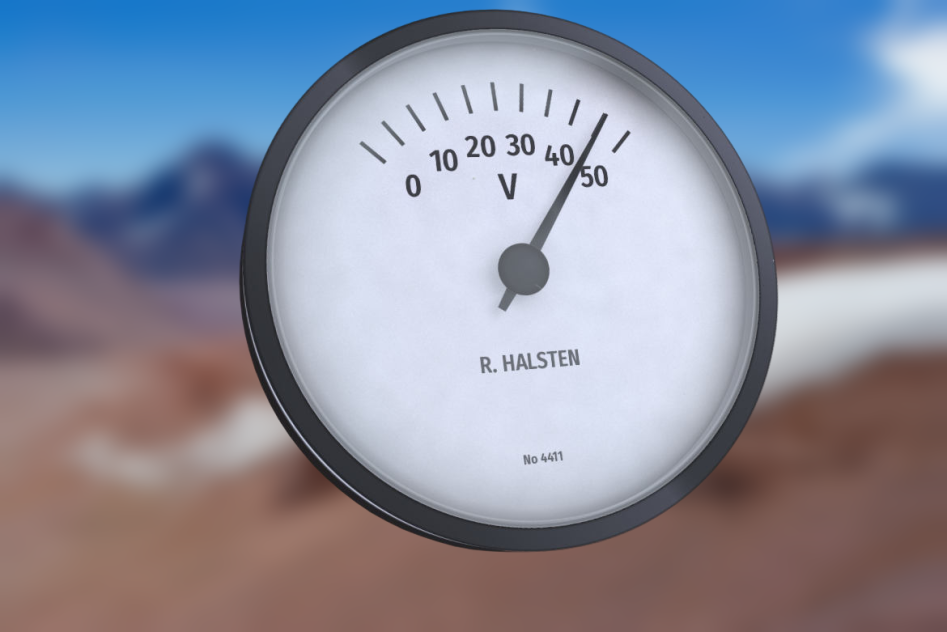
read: **45** V
